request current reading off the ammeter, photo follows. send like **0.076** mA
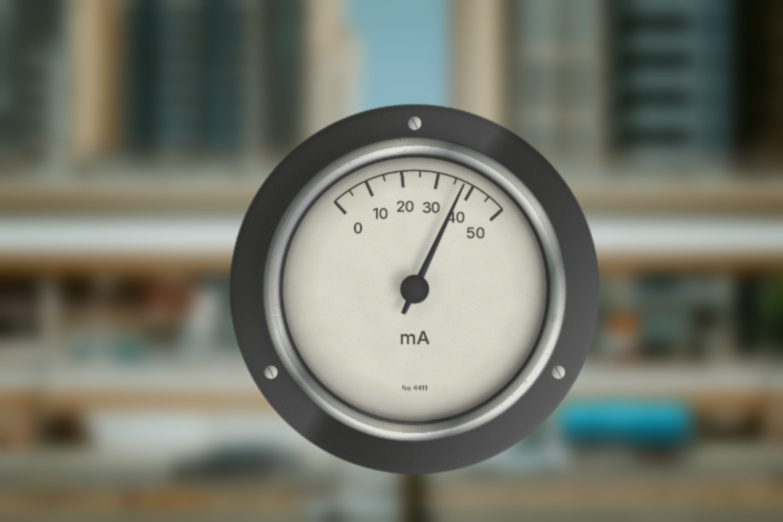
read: **37.5** mA
